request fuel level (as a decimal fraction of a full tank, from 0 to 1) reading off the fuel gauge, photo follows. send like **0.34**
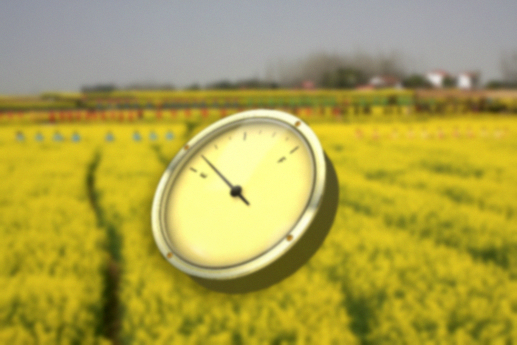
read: **0.125**
